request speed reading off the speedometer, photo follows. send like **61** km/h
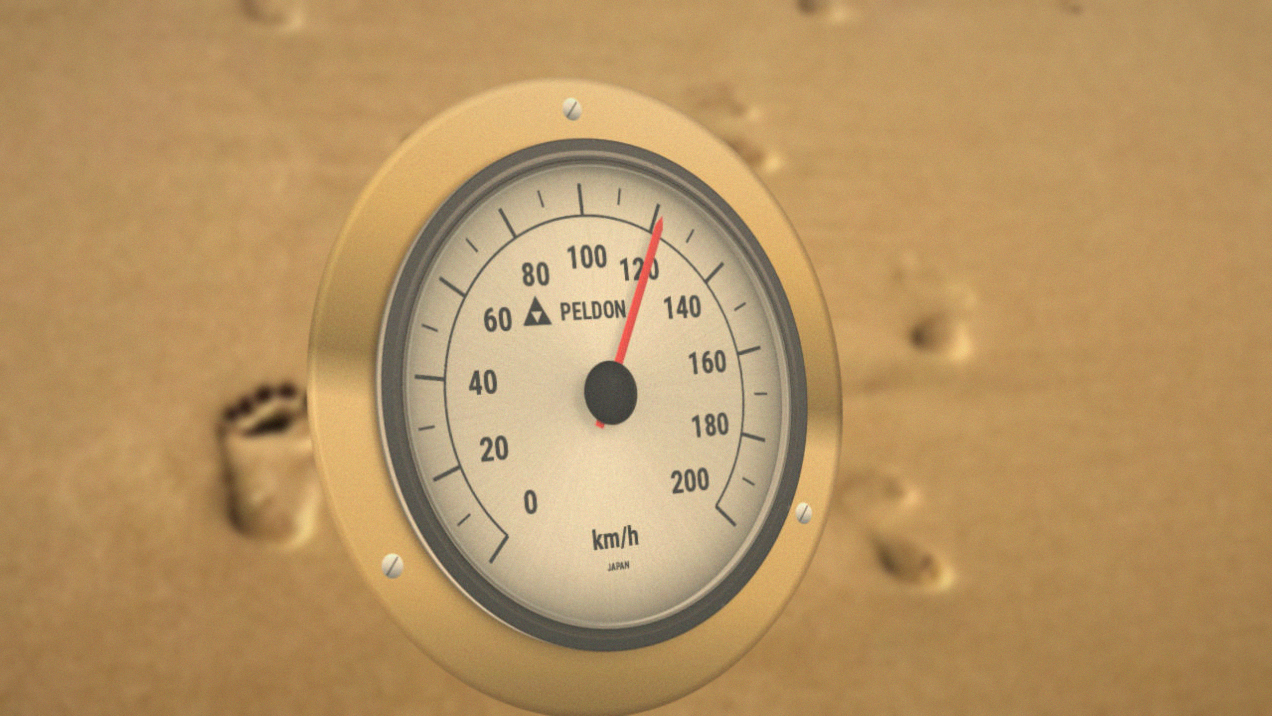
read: **120** km/h
